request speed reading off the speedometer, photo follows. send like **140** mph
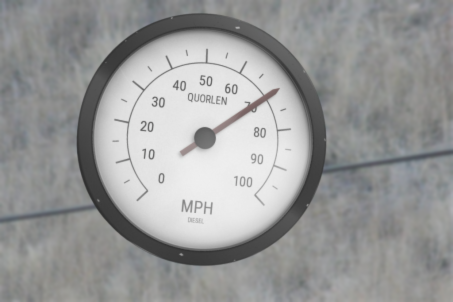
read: **70** mph
